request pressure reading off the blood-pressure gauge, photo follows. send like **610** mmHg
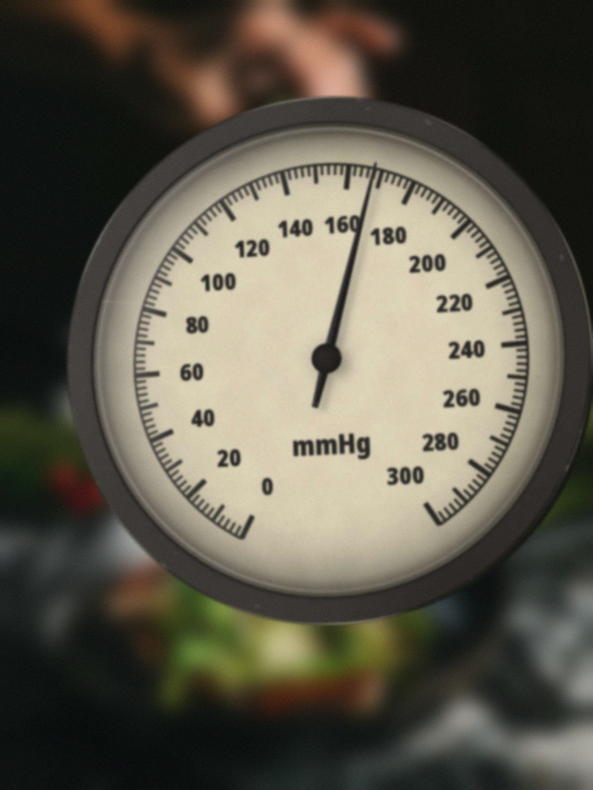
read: **168** mmHg
